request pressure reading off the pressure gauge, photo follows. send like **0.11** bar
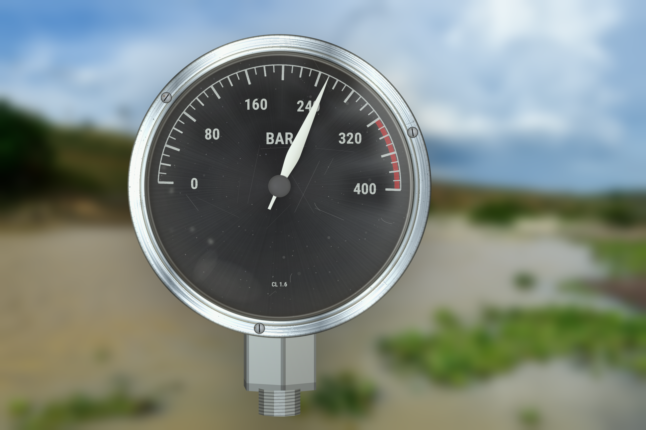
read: **250** bar
